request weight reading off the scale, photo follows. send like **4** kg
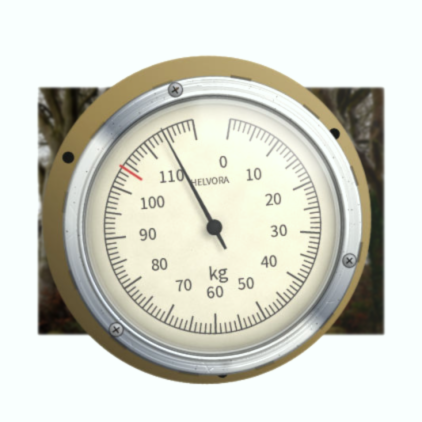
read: **114** kg
